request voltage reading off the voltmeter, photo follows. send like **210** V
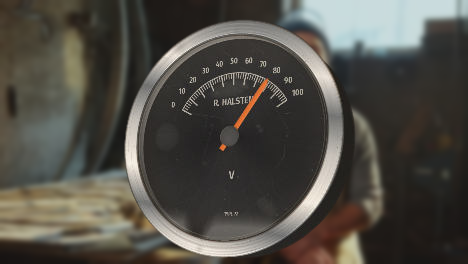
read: **80** V
